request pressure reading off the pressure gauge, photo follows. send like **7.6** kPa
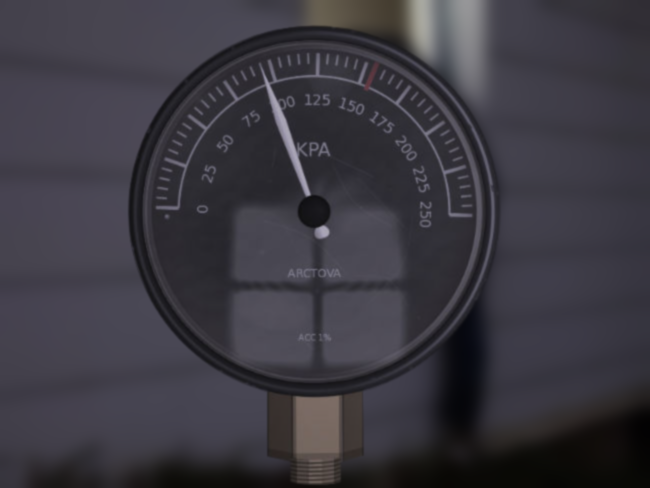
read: **95** kPa
